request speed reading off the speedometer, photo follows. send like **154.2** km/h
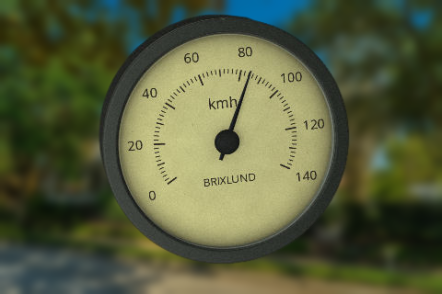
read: **84** km/h
